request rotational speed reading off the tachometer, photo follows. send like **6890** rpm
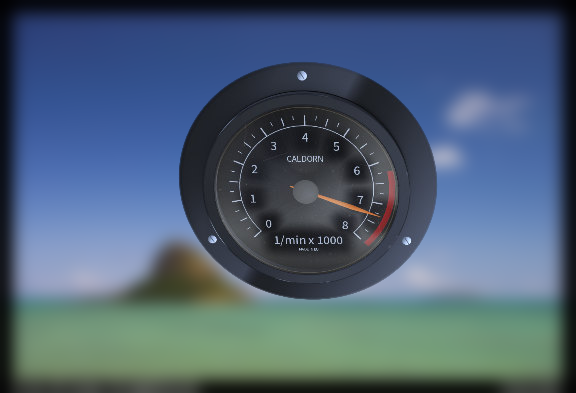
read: **7250** rpm
